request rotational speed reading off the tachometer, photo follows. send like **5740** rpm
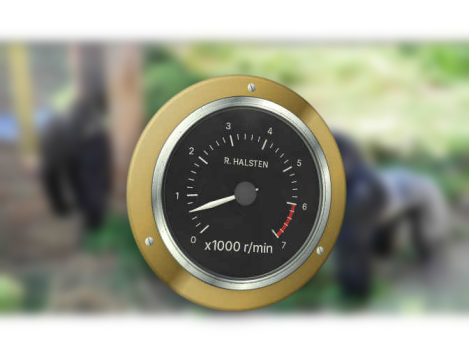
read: **600** rpm
